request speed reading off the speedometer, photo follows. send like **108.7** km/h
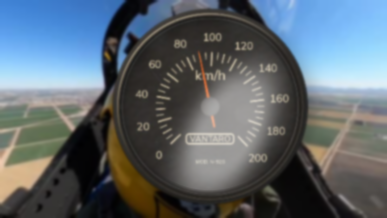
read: **90** km/h
